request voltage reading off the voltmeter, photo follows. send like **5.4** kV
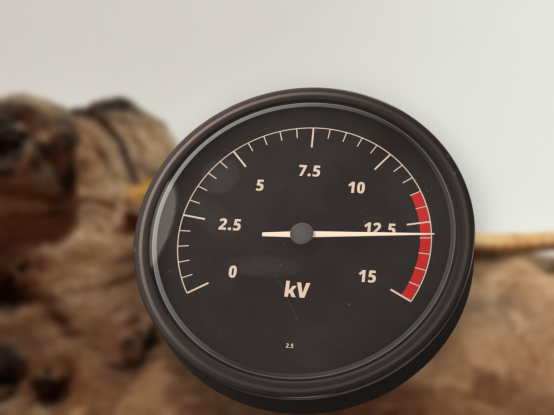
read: **13** kV
